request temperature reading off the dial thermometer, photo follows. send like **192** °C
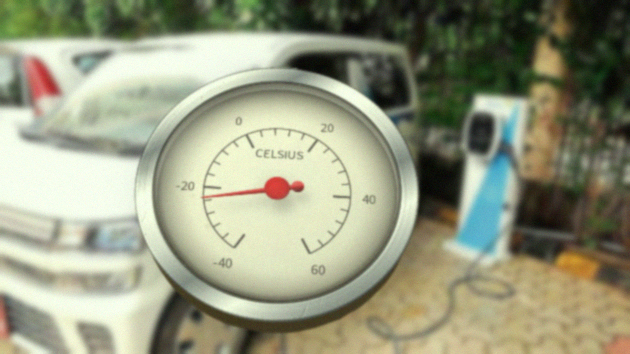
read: **-24** °C
